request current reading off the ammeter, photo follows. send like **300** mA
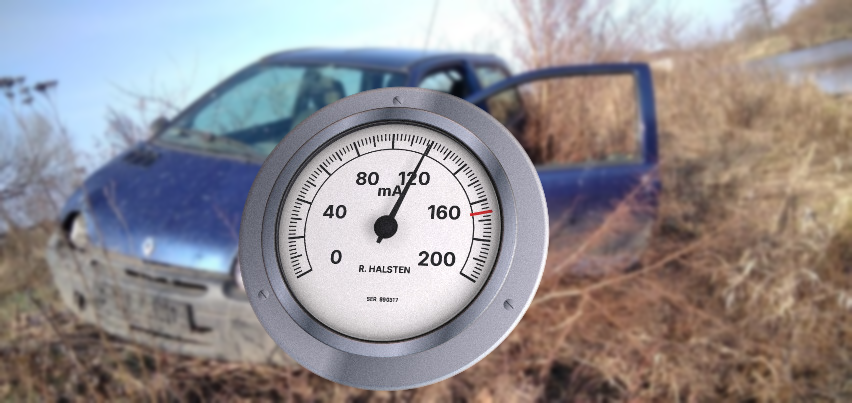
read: **120** mA
